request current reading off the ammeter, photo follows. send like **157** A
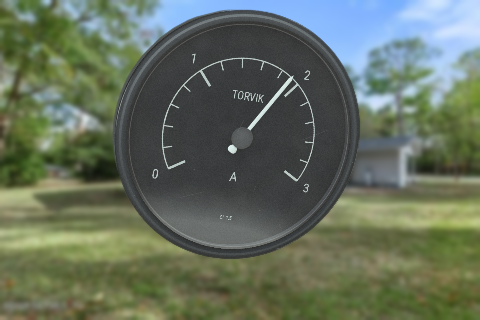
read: **1.9** A
